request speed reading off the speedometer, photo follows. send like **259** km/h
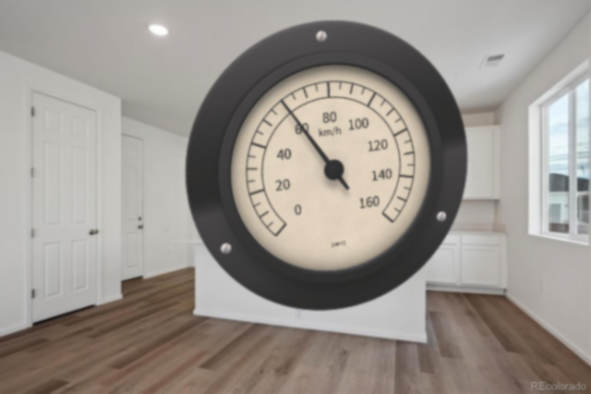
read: **60** km/h
